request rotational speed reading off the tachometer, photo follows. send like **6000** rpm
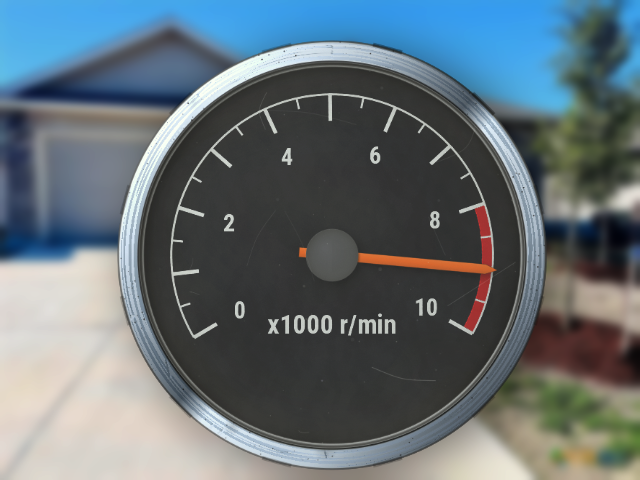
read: **9000** rpm
